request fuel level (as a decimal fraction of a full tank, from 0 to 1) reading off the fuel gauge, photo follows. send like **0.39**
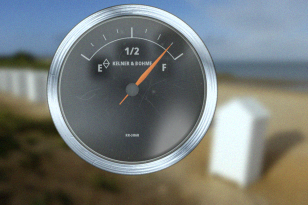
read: **0.875**
